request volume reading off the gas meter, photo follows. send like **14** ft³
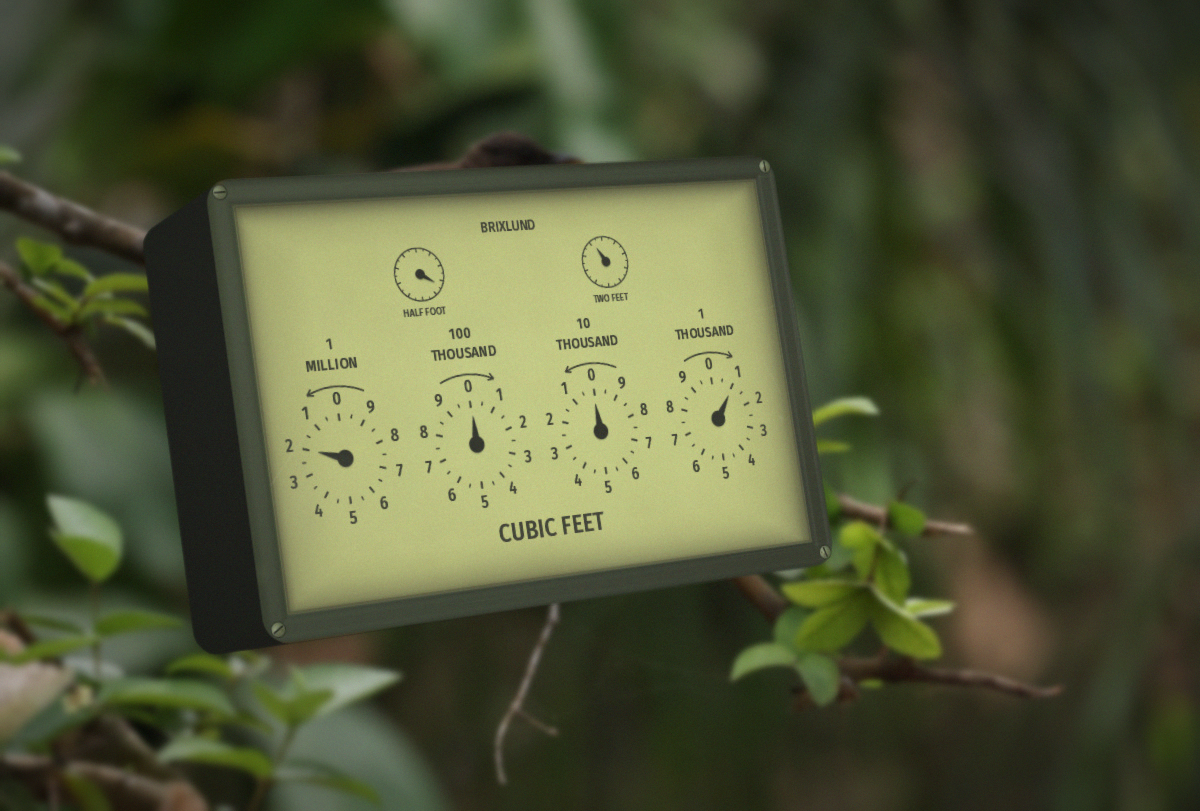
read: **200100** ft³
